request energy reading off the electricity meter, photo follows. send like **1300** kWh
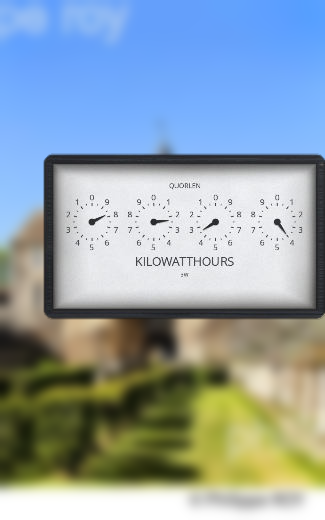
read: **8234** kWh
